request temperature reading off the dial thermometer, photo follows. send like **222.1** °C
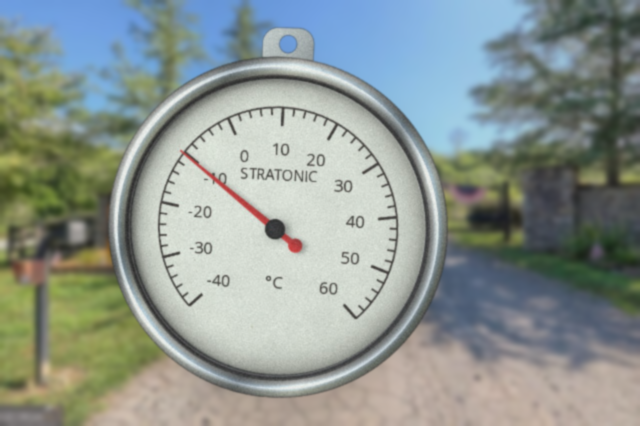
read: **-10** °C
